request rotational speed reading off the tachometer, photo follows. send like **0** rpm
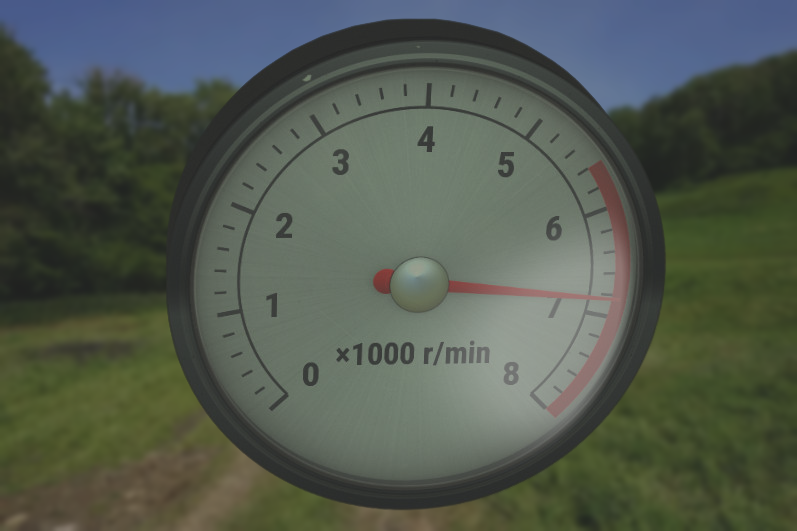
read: **6800** rpm
